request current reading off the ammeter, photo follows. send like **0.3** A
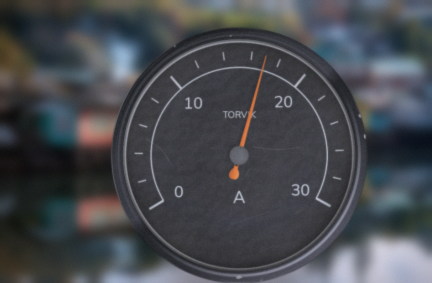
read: **17** A
